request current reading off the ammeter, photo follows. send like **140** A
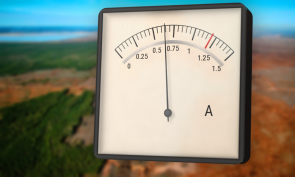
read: **0.65** A
